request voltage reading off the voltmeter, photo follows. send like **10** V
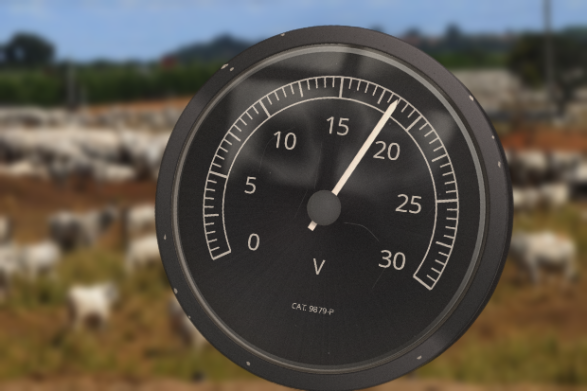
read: **18.5** V
